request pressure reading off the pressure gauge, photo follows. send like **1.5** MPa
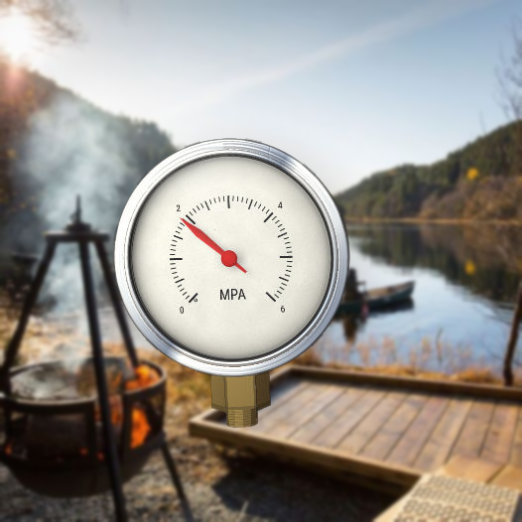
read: **1.9** MPa
